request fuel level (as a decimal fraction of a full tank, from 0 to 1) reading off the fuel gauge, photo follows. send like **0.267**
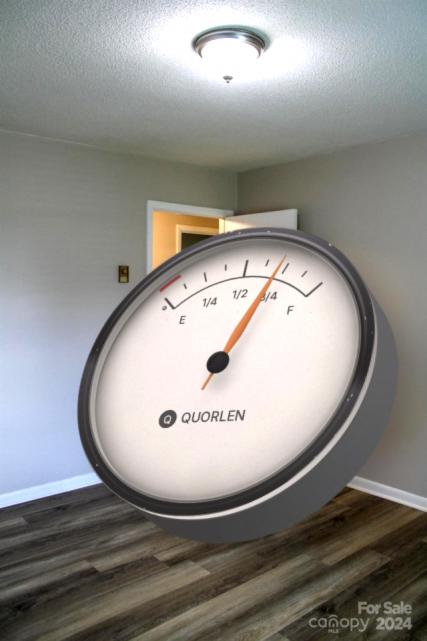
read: **0.75**
